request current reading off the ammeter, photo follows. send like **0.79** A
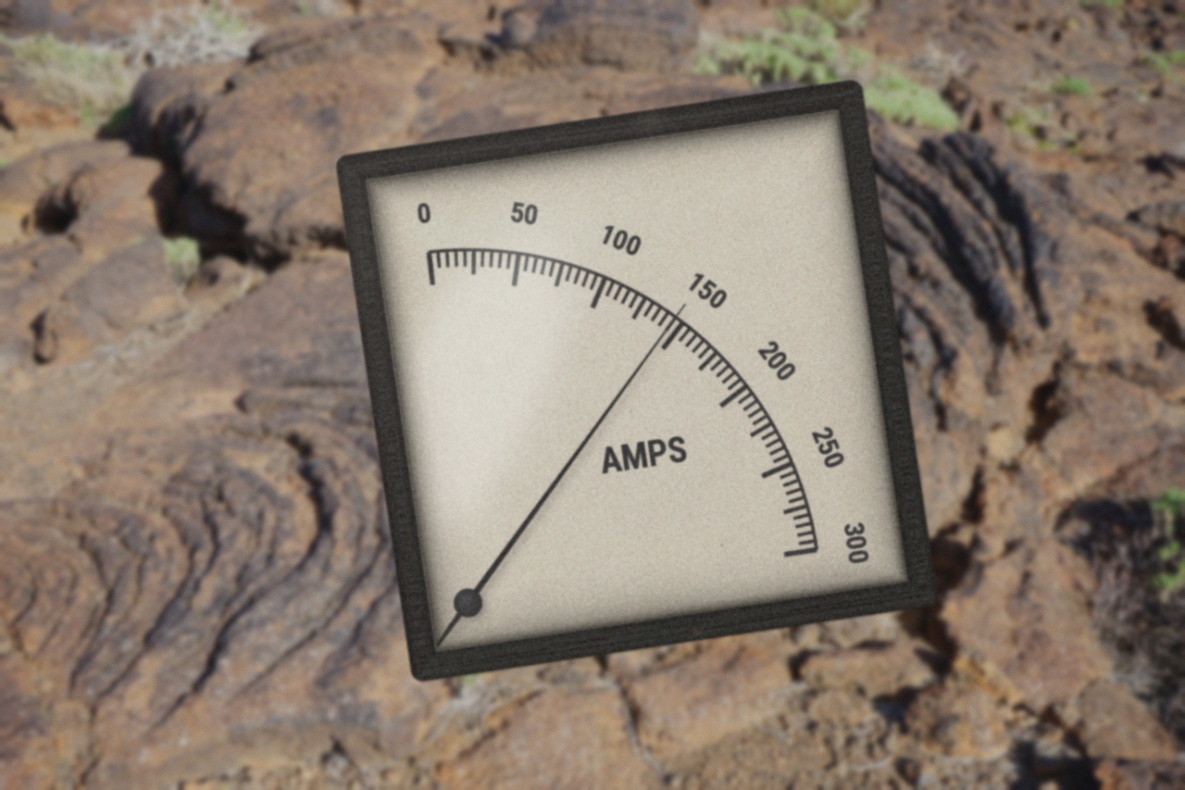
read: **145** A
